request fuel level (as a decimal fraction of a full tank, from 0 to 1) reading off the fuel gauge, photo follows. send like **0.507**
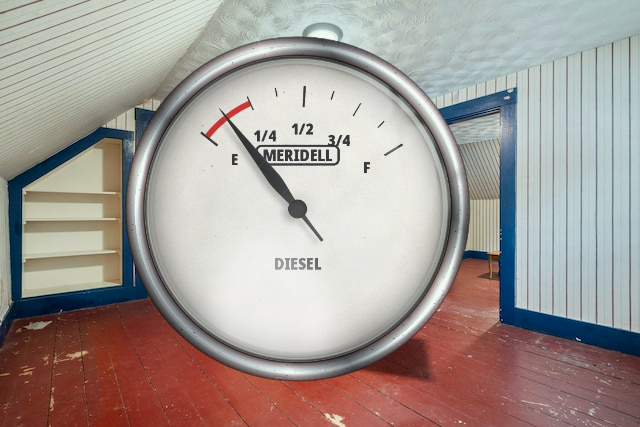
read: **0.125**
